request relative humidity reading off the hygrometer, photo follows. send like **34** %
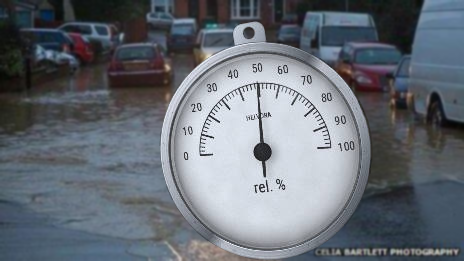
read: **50** %
